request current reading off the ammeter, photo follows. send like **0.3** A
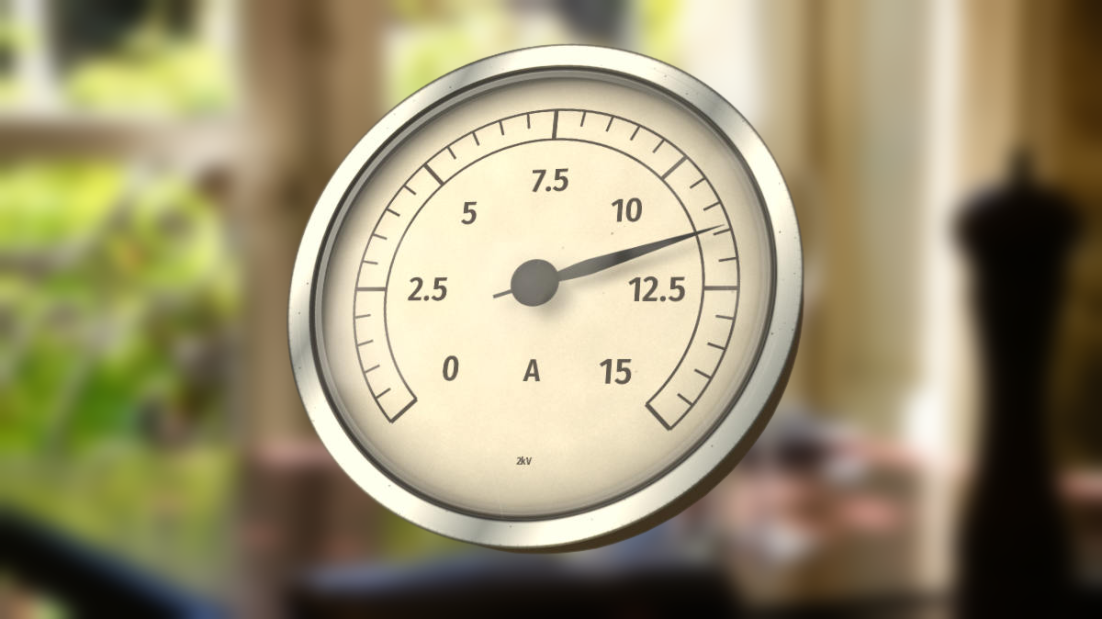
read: **11.5** A
